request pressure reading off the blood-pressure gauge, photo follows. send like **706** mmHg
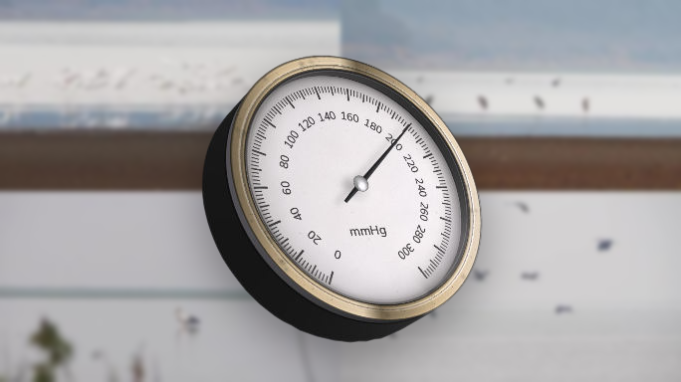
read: **200** mmHg
